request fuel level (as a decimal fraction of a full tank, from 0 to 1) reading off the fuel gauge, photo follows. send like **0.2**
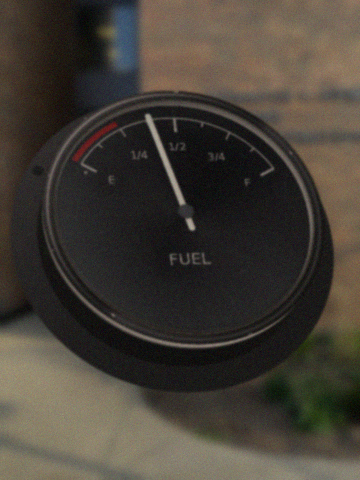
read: **0.375**
